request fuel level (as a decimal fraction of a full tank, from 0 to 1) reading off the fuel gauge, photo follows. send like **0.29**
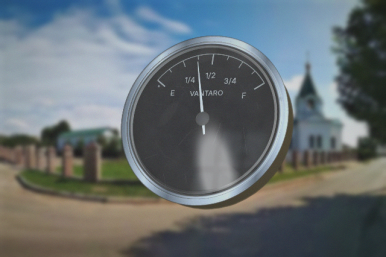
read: **0.375**
